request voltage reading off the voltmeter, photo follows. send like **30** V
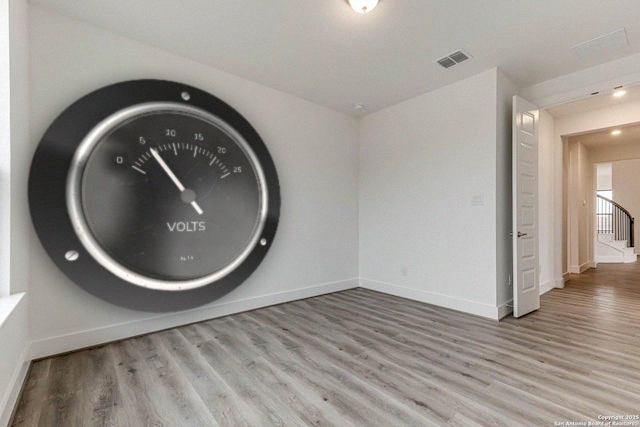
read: **5** V
